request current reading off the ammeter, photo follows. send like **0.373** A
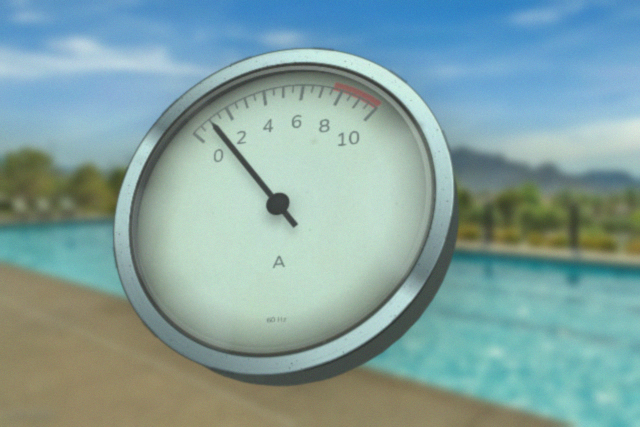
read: **1** A
